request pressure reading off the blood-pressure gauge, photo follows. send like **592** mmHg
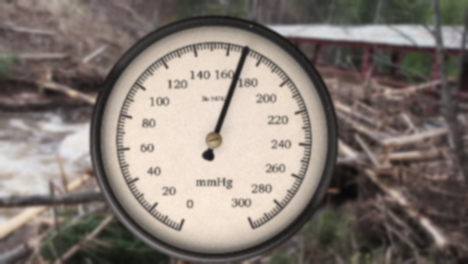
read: **170** mmHg
